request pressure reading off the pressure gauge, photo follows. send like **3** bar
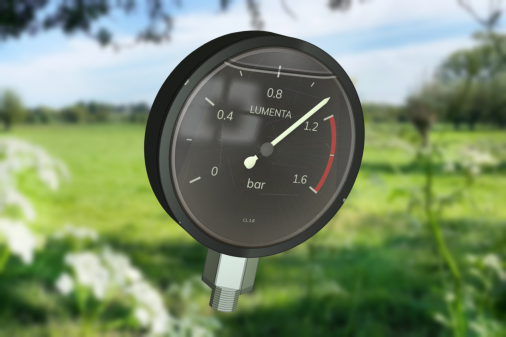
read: **1.1** bar
